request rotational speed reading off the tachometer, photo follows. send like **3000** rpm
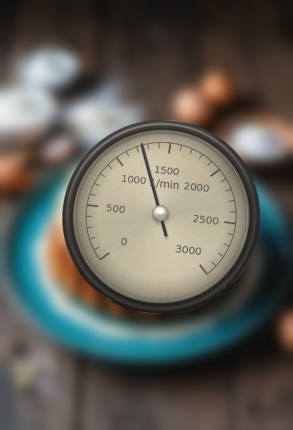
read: **1250** rpm
